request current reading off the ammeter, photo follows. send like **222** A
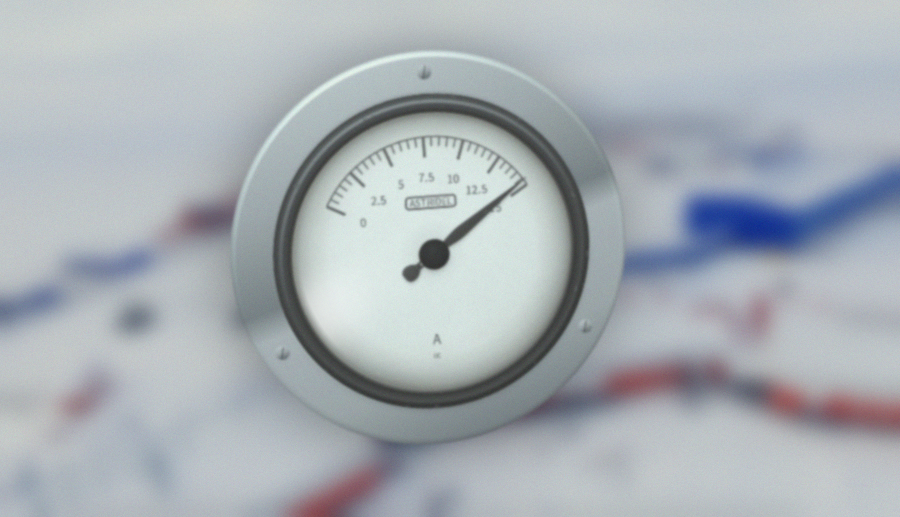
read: **14.5** A
